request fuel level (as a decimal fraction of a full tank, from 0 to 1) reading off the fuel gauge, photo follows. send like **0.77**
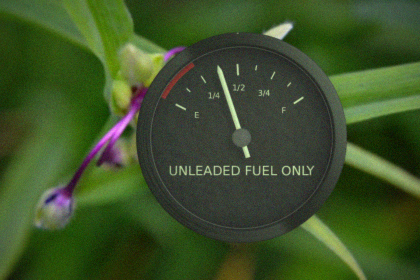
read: **0.375**
